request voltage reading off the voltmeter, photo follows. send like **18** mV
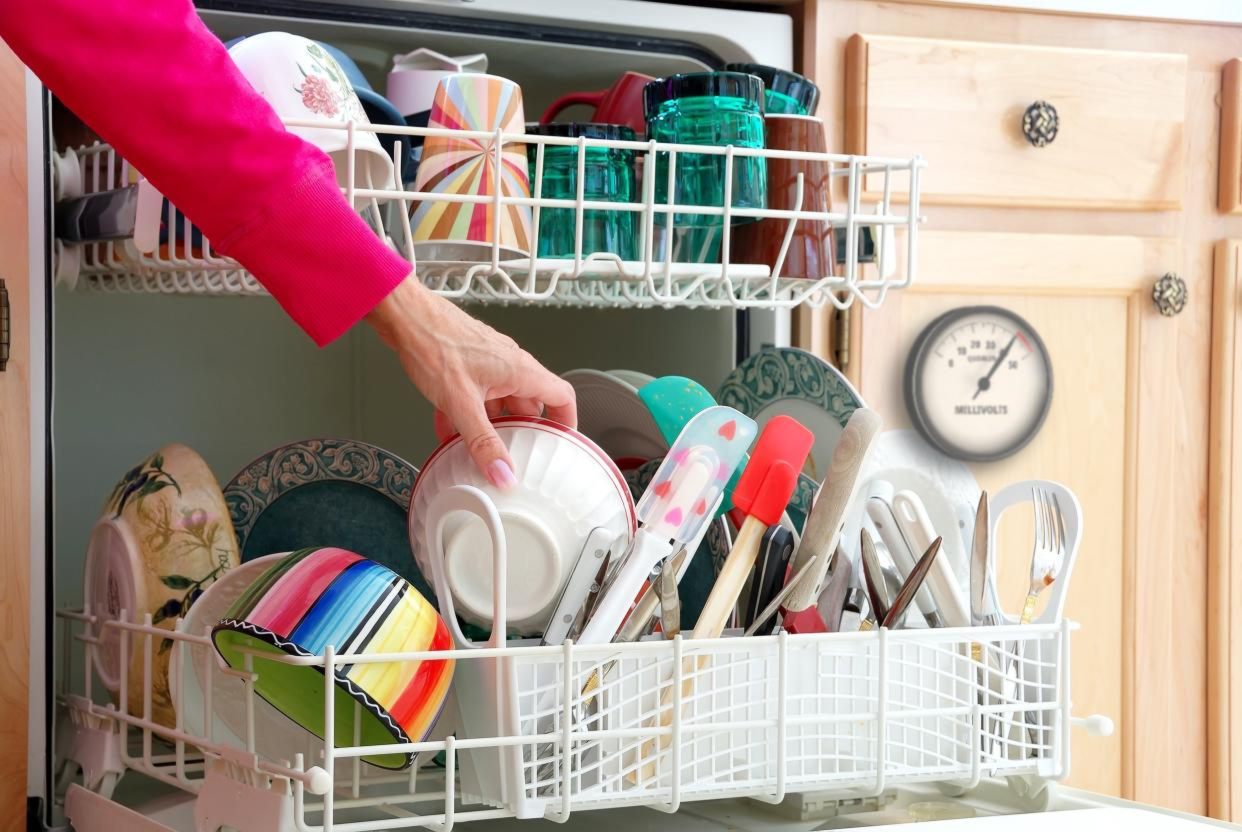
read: **40** mV
